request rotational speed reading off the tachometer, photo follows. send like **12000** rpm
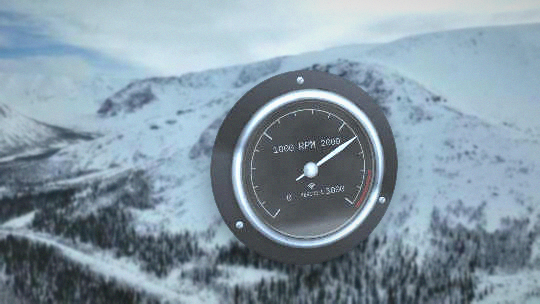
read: **2200** rpm
